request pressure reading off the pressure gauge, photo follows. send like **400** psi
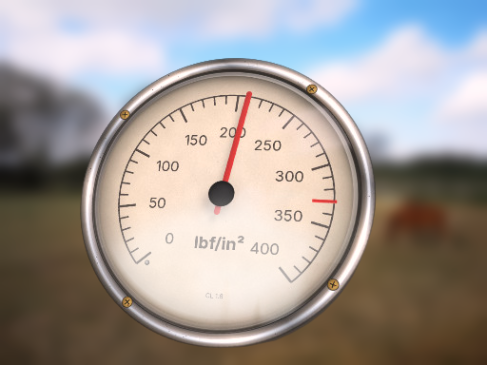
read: **210** psi
